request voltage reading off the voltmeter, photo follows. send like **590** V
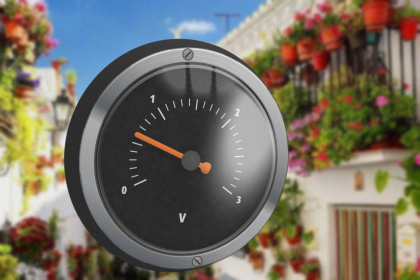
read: **0.6** V
